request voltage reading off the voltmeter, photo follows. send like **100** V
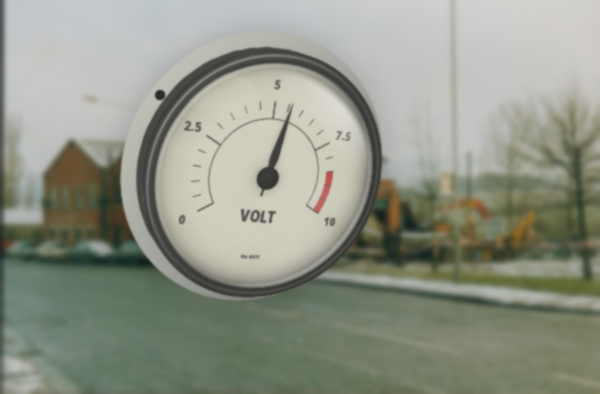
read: **5.5** V
